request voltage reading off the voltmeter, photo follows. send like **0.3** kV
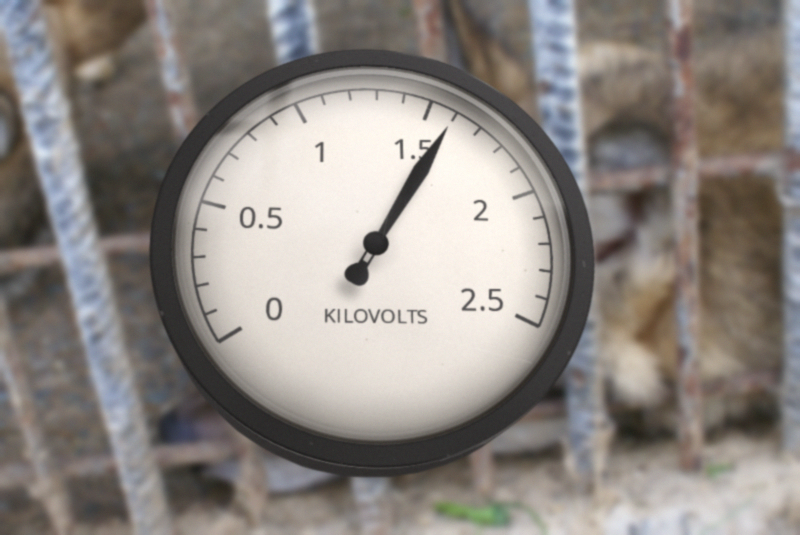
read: **1.6** kV
